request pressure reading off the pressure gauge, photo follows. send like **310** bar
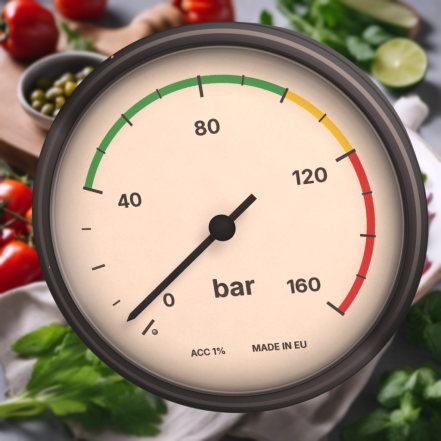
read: **5** bar
